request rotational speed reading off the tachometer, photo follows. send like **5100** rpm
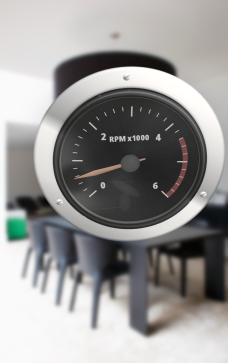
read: **600** rpm
